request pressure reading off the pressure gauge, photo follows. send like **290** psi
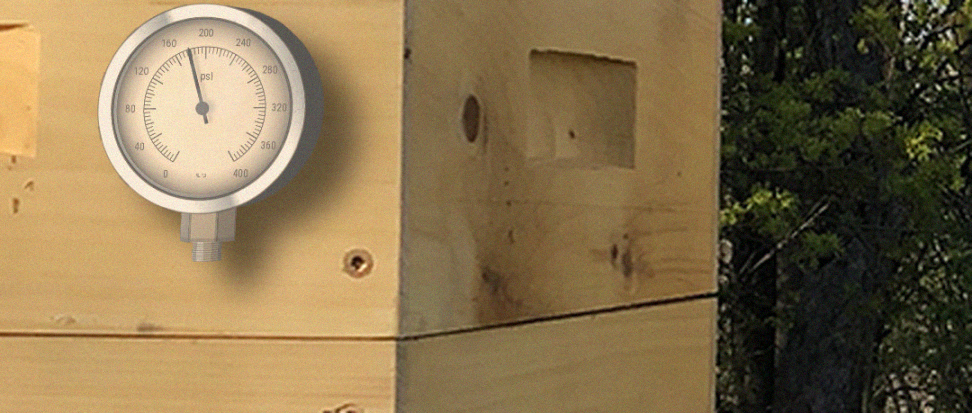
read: **180** psi
